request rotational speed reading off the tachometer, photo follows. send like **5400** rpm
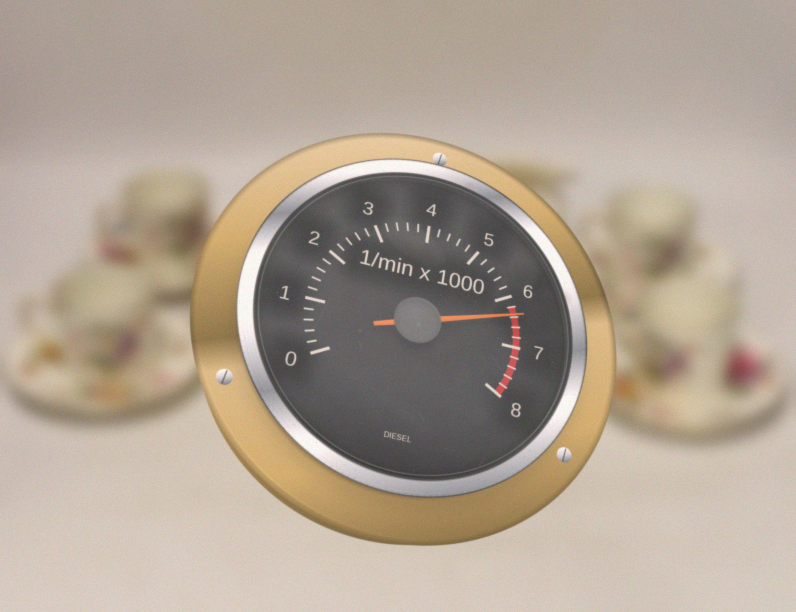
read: **6400** rpm
